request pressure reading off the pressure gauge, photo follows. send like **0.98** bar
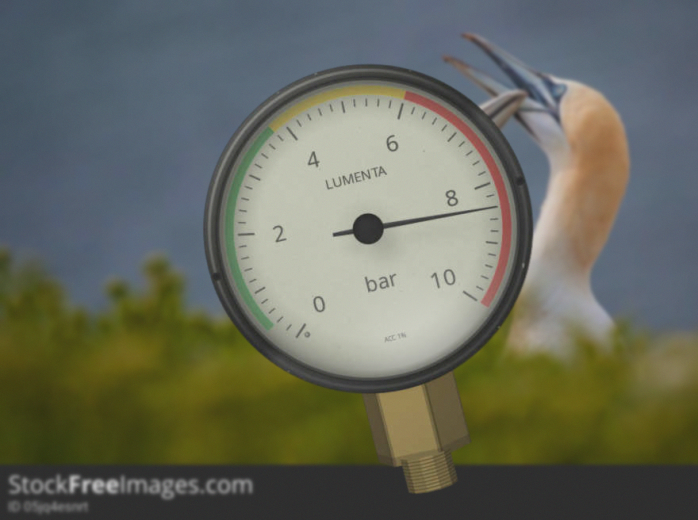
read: **8.4** bar
